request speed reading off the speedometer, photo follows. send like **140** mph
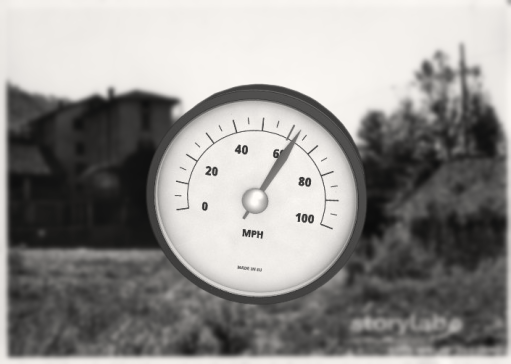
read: **62.5** mph
